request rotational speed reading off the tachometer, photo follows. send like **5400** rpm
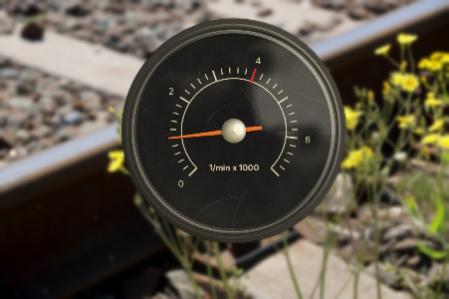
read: **1000** rpm
